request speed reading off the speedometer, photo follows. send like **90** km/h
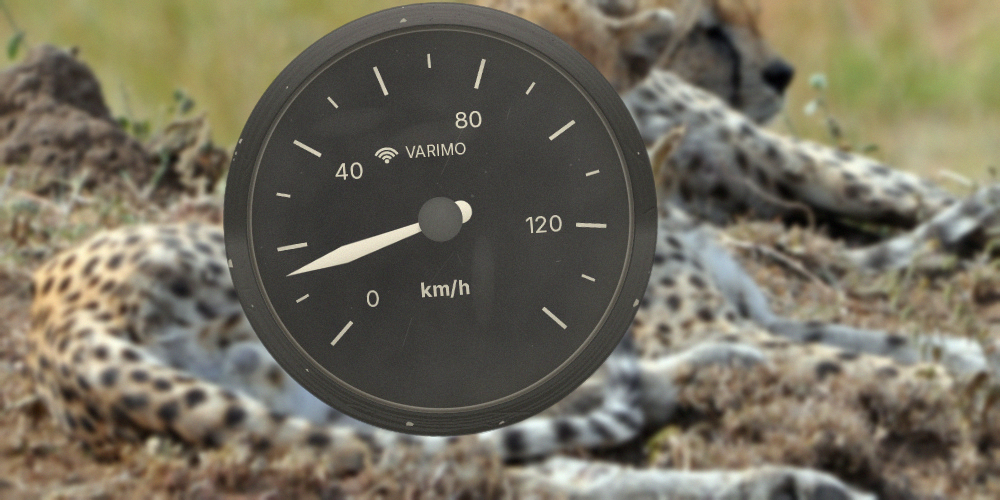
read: **15** km/h
